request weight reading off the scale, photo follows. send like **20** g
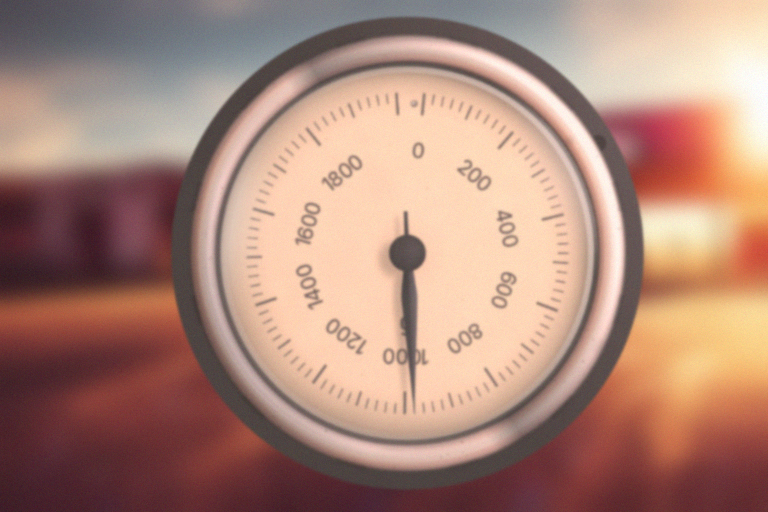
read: **980** g
